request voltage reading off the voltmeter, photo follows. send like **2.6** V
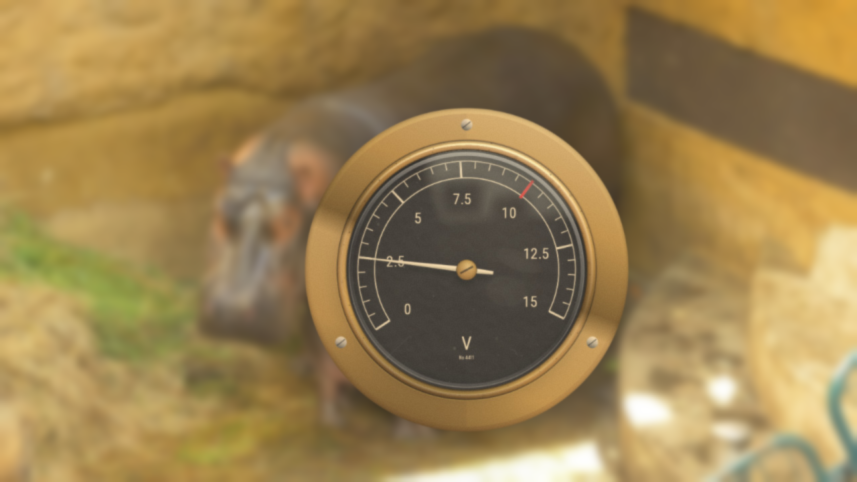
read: **2.5** V
